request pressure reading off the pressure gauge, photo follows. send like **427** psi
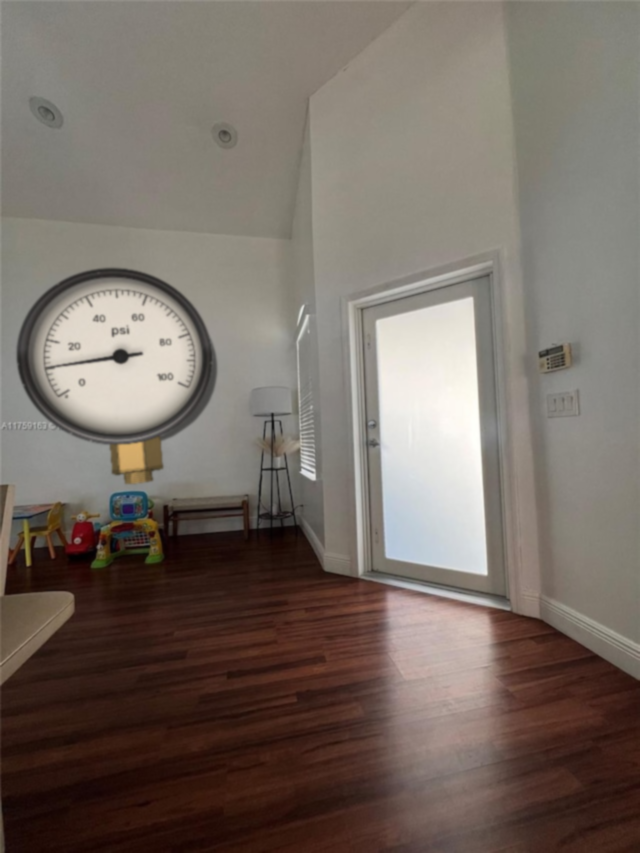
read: **10** psi
